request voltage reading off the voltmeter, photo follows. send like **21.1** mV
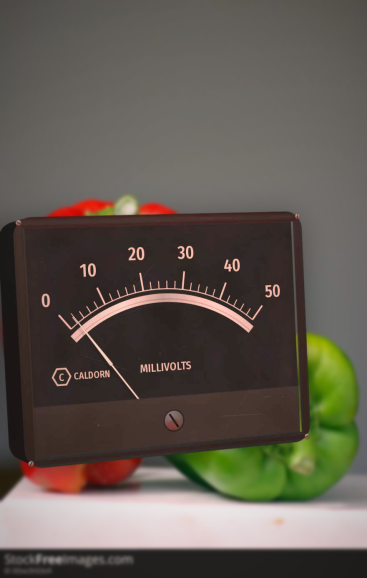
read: **2** mV
